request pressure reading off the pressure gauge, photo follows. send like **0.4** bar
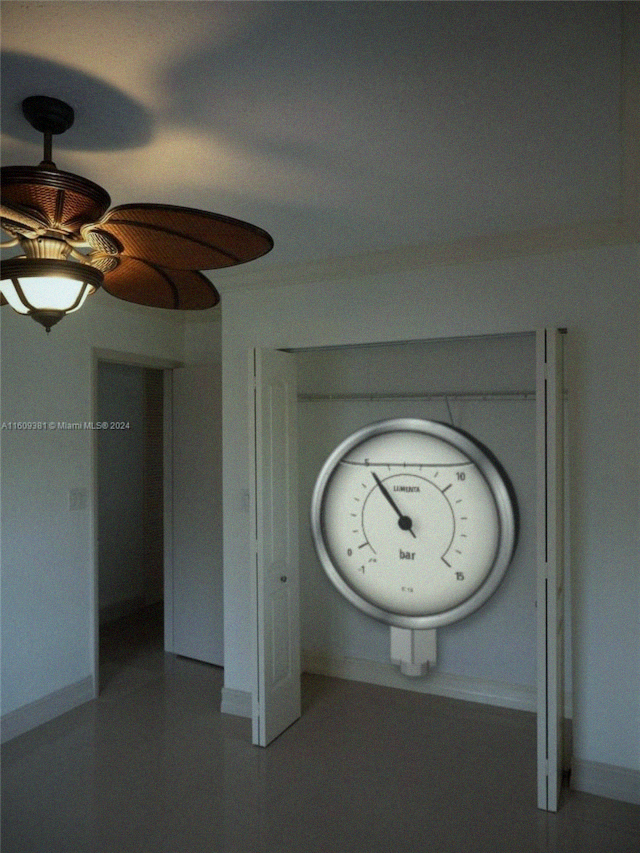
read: **5** bar
